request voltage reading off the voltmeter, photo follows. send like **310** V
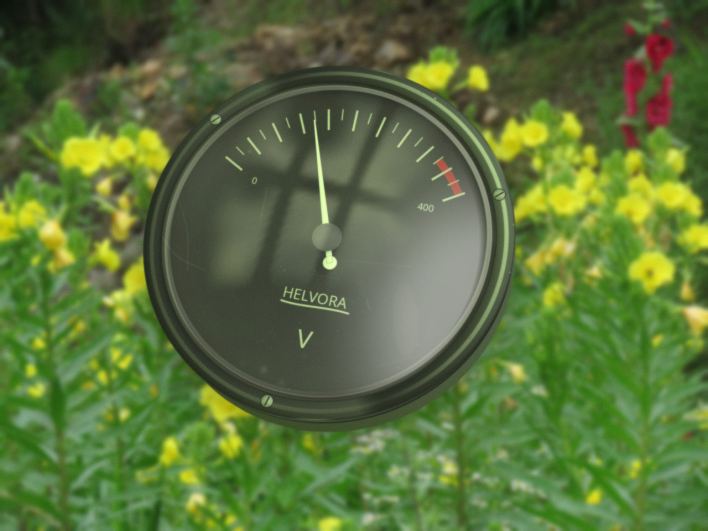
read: **140** V
